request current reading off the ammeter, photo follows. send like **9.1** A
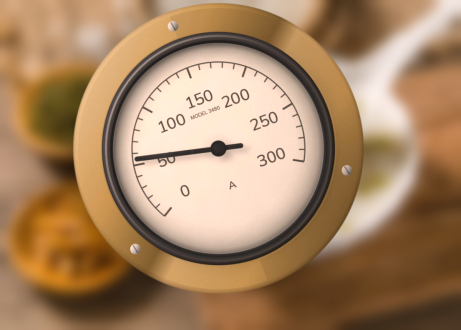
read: **55** A
